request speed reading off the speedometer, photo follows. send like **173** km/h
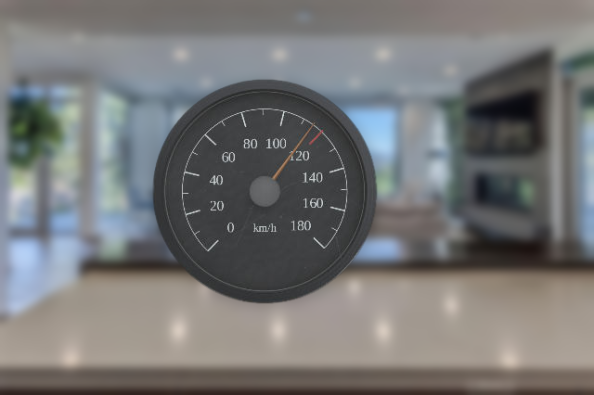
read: **115** km/h
